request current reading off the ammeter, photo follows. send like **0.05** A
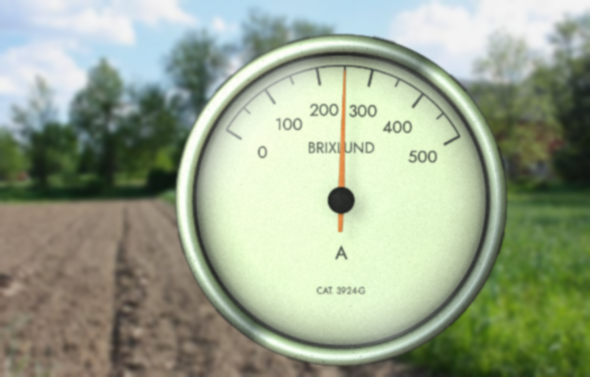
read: **250** A
